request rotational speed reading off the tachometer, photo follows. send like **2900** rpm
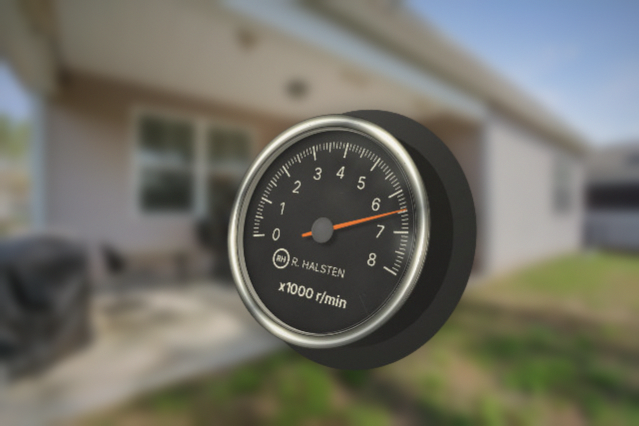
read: **6500** rpm
